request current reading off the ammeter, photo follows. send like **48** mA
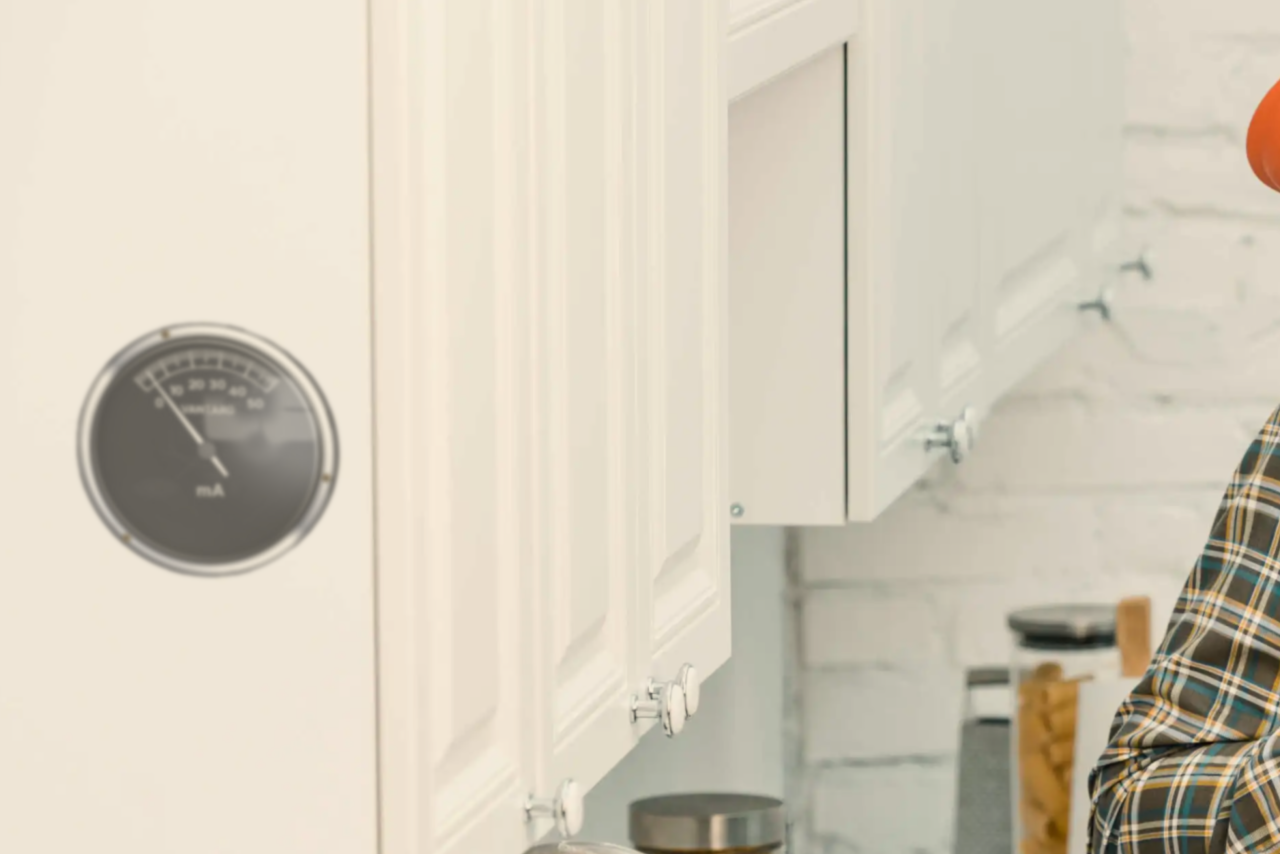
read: **5** mA
